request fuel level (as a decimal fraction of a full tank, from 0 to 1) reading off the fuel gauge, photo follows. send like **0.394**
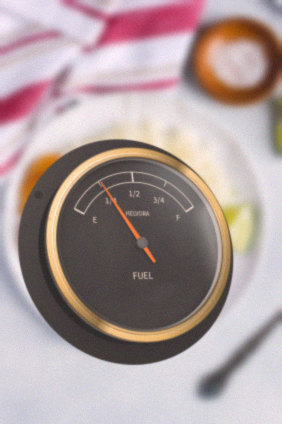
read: **0.25**
